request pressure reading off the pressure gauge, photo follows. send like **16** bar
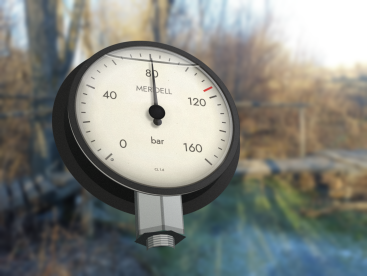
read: **80** bar
